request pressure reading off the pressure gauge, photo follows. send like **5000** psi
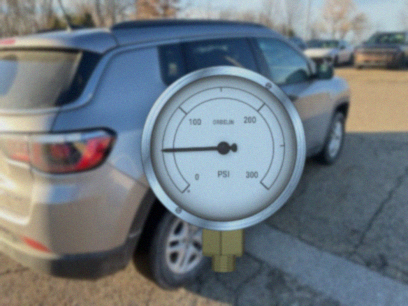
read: **50** psi
